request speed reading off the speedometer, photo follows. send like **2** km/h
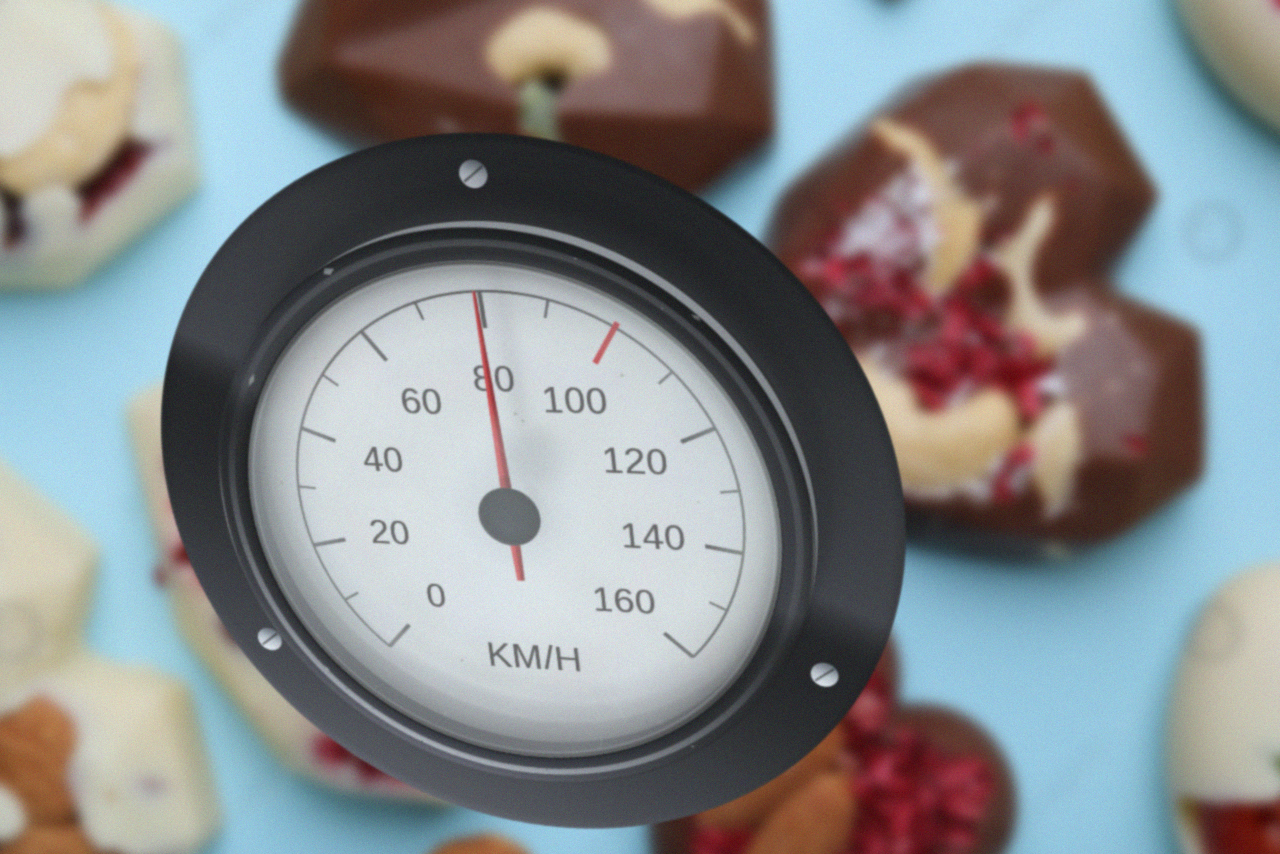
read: **80** km/h
